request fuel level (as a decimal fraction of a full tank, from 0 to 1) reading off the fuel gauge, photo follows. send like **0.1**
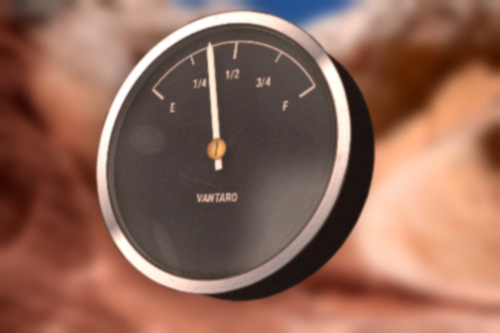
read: **0.375**
